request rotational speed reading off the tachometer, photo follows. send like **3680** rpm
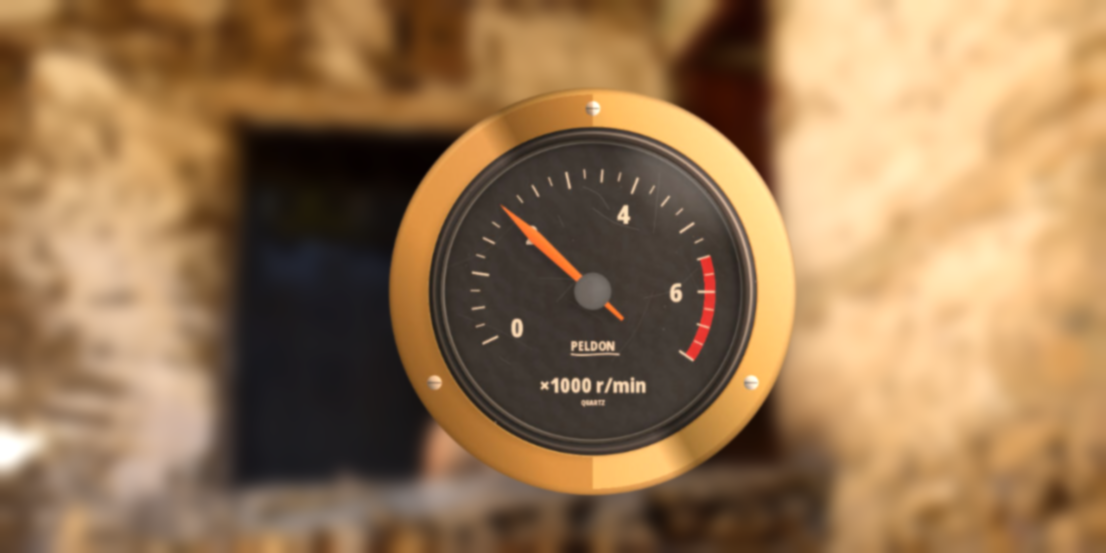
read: **2000** rpm
